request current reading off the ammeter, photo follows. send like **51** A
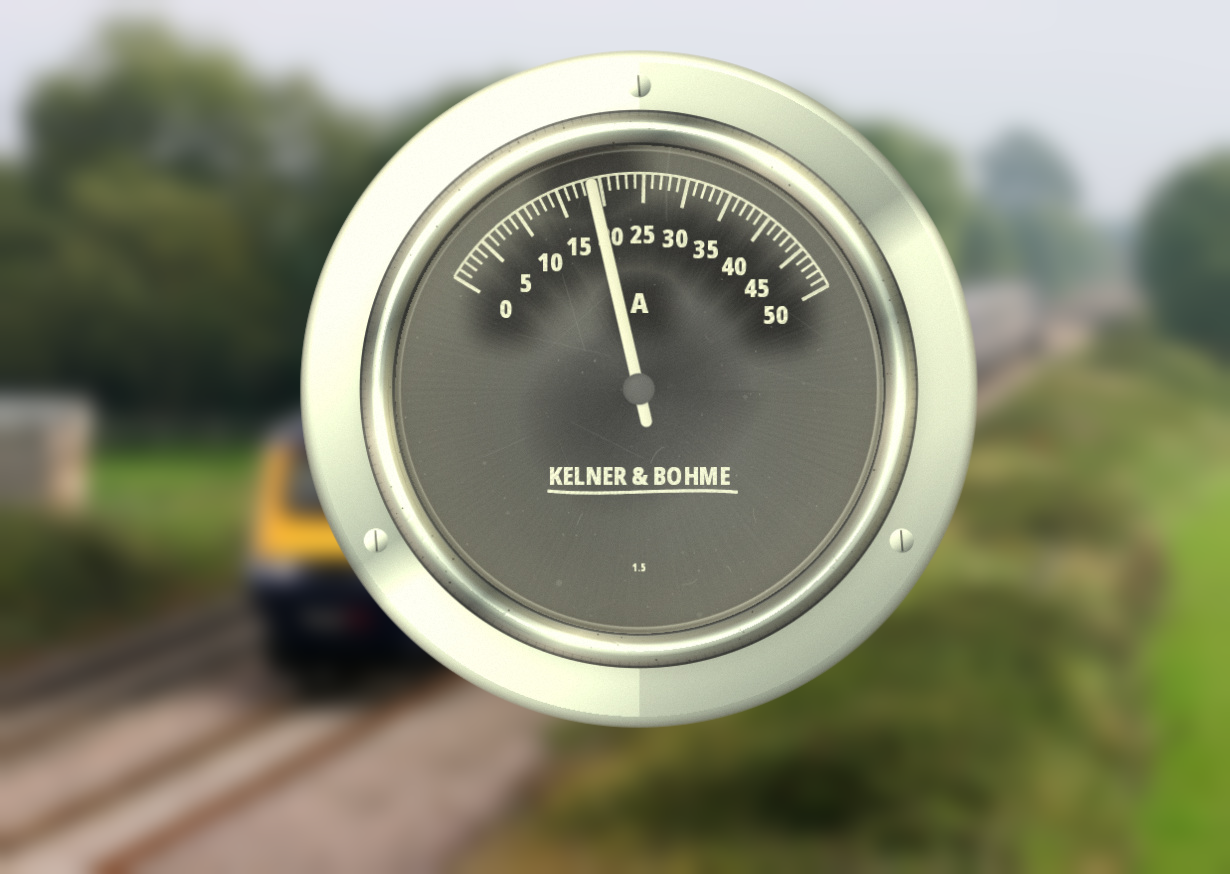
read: **19** A
